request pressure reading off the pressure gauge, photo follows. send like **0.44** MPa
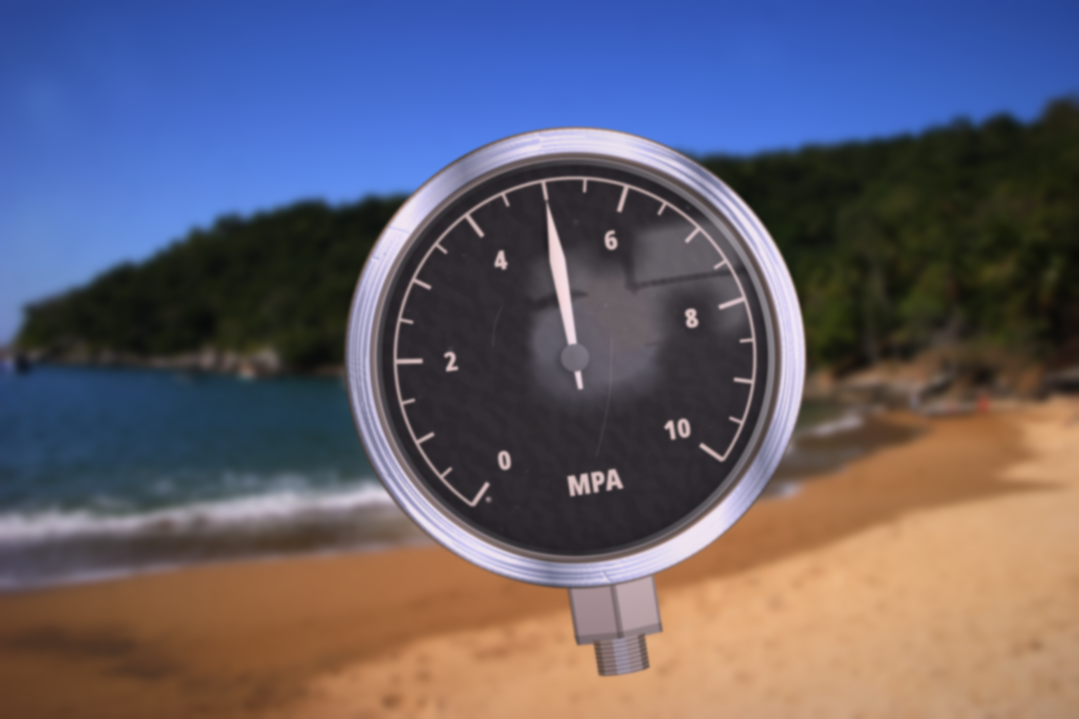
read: **5** MPa
